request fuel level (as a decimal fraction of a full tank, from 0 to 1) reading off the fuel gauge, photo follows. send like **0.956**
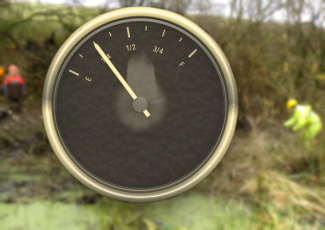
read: **0.25**
